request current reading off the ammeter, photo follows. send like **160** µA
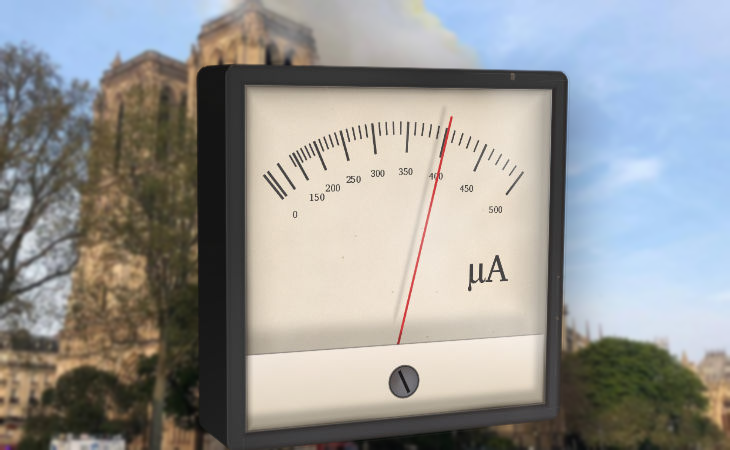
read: **400** µA
